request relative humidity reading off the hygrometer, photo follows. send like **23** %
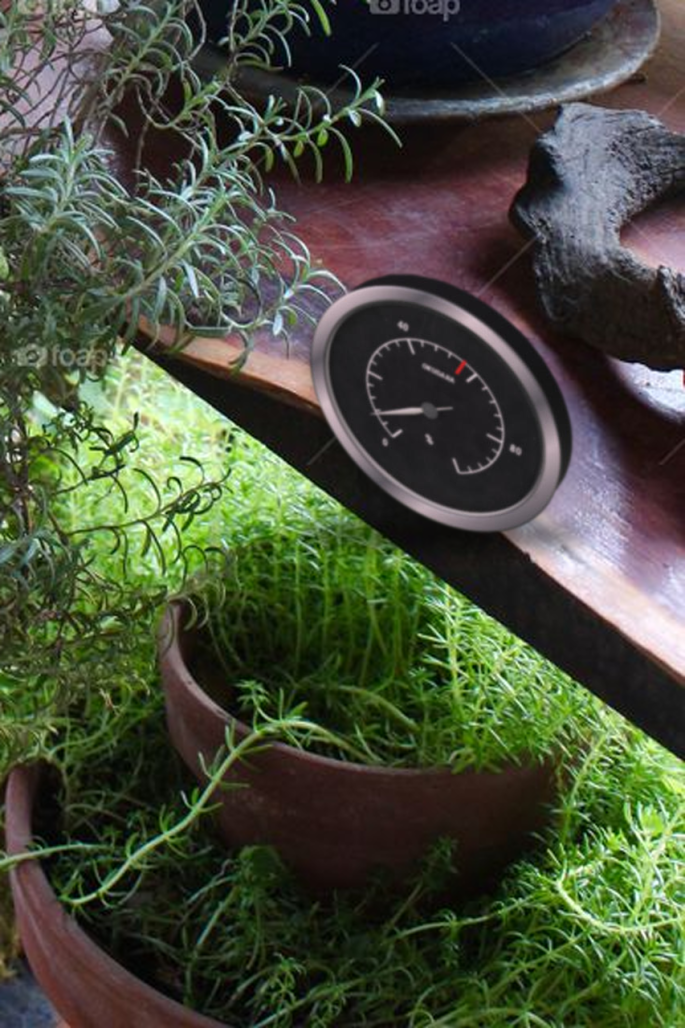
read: **8** %
